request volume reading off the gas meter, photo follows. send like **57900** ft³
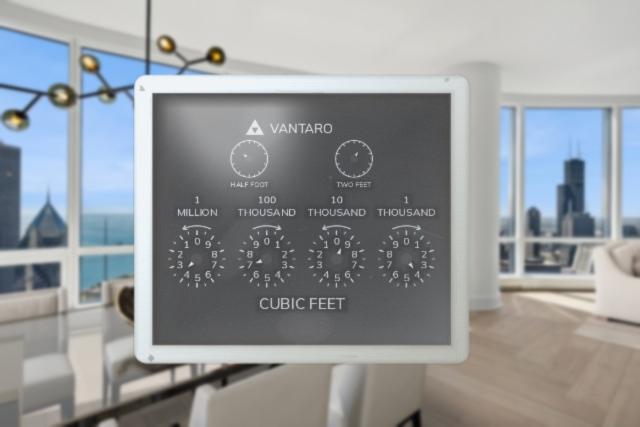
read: **369400** ft³
